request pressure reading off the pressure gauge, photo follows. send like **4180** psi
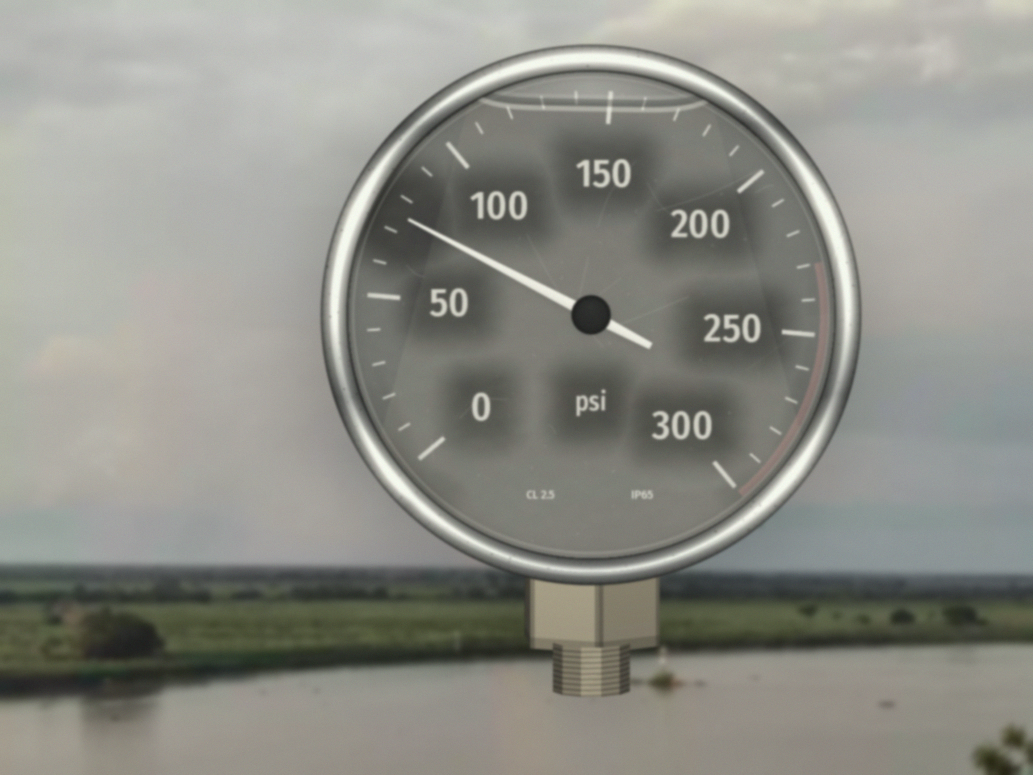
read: **75** psi
